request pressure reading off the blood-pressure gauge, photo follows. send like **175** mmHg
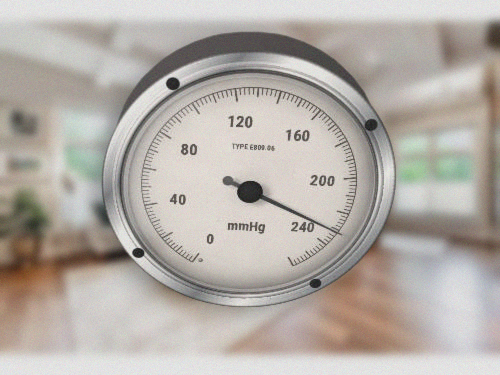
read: **230** mmHg
